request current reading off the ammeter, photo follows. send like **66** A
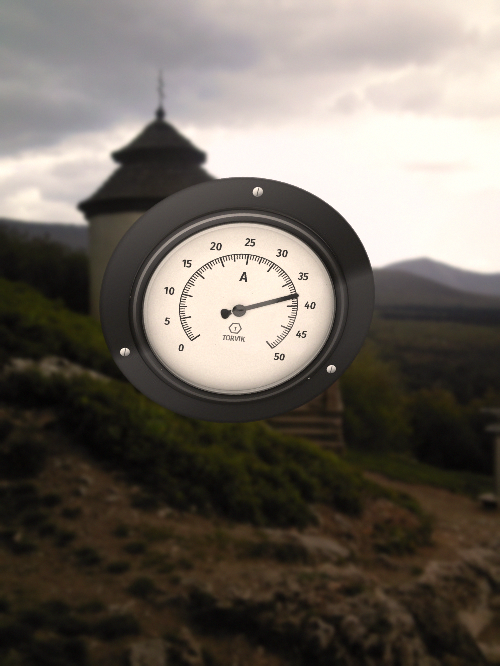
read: **37.5** A
